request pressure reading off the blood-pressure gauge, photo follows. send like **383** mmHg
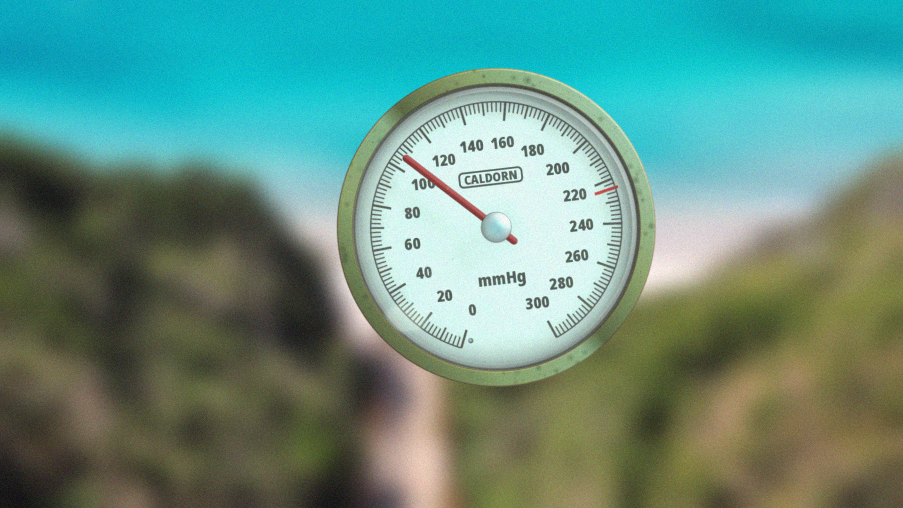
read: **106** mmHg
